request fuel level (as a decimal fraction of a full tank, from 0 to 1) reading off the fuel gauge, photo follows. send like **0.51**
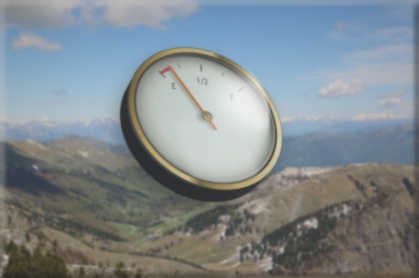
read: **0.125**
